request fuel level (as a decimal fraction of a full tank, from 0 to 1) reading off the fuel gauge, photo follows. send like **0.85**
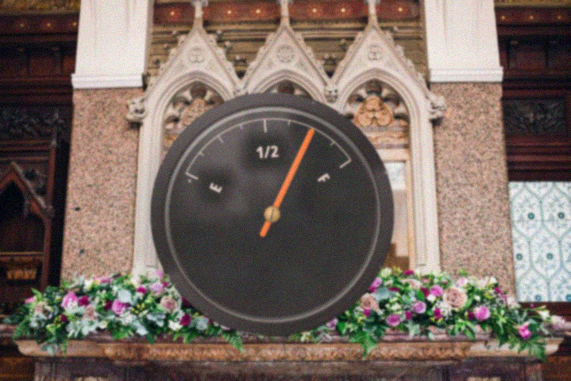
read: **0.75**
